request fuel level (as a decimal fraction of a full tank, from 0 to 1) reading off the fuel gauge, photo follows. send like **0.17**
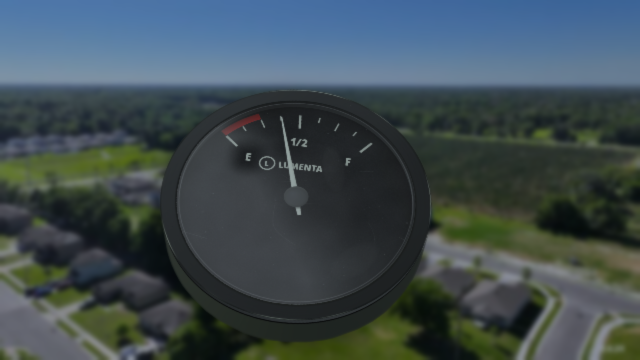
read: **0.375**
